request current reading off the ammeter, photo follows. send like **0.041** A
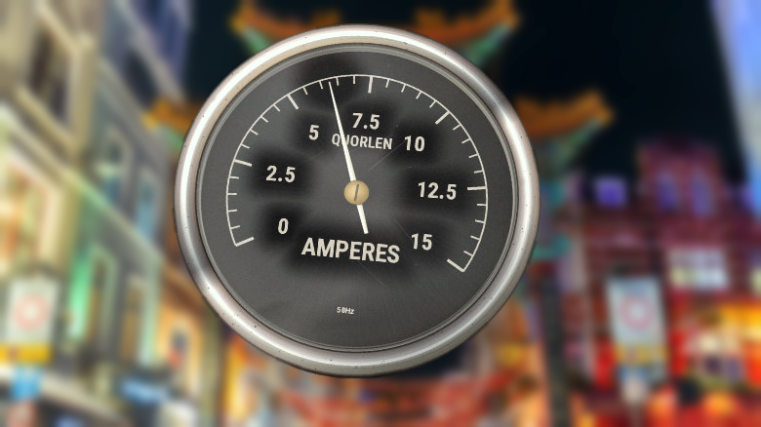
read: **6.25** A
